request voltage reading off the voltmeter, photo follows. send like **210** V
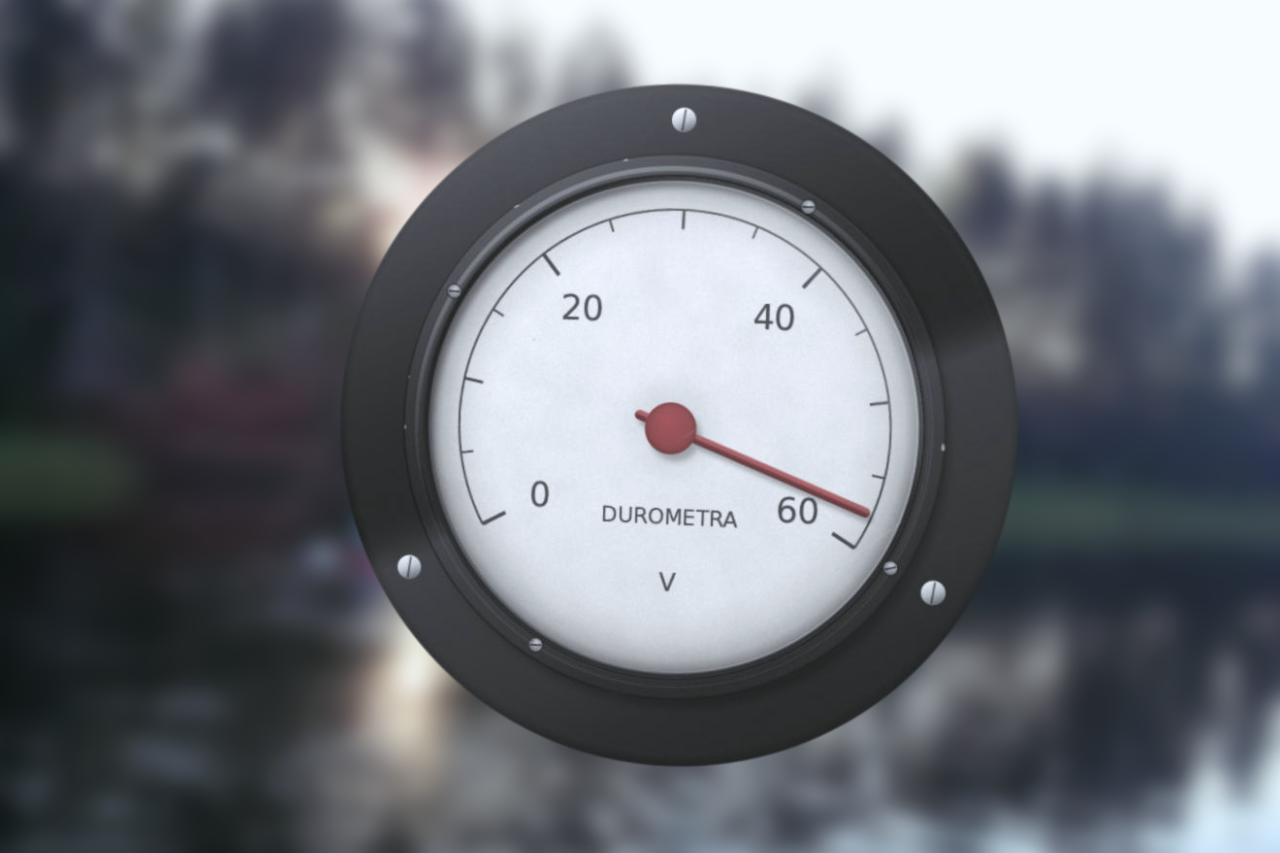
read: **57.5** V
